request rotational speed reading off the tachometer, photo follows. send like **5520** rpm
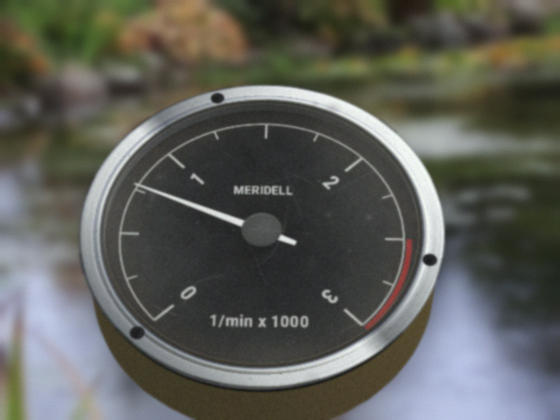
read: **750** rpm
